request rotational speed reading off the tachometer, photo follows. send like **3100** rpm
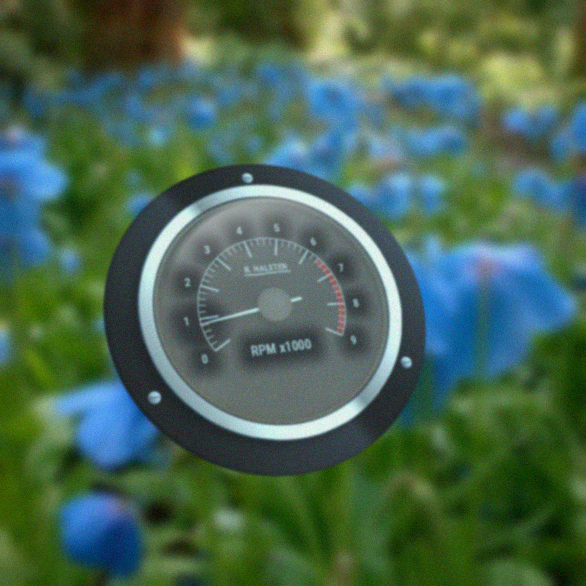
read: **800** rpm
